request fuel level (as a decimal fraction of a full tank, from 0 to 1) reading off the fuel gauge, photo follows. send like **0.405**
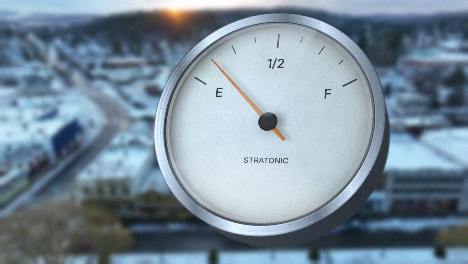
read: **0.125**
